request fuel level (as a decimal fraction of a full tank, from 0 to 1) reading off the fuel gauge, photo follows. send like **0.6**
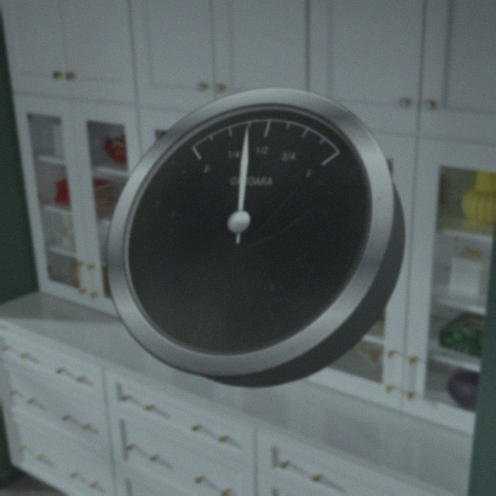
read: **0.375**
